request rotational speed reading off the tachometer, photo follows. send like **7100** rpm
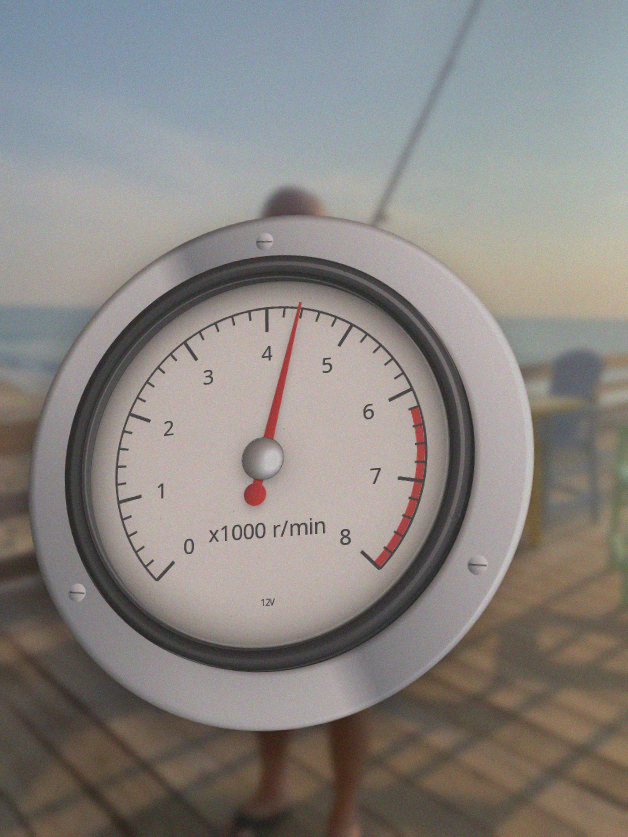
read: **4400** rpm
